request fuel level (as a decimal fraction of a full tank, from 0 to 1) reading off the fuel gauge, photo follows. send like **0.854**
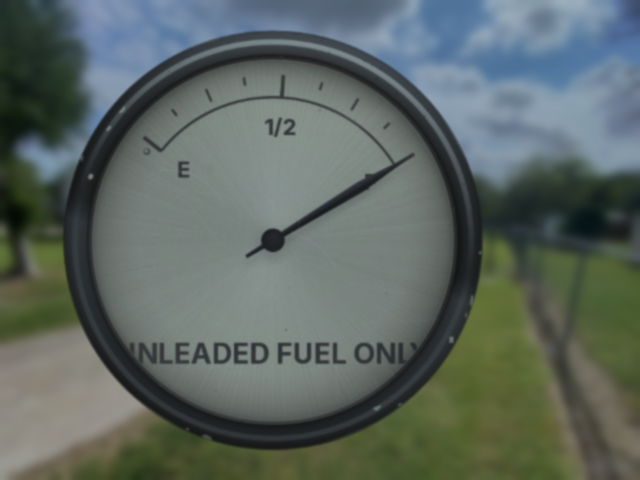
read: **1**
